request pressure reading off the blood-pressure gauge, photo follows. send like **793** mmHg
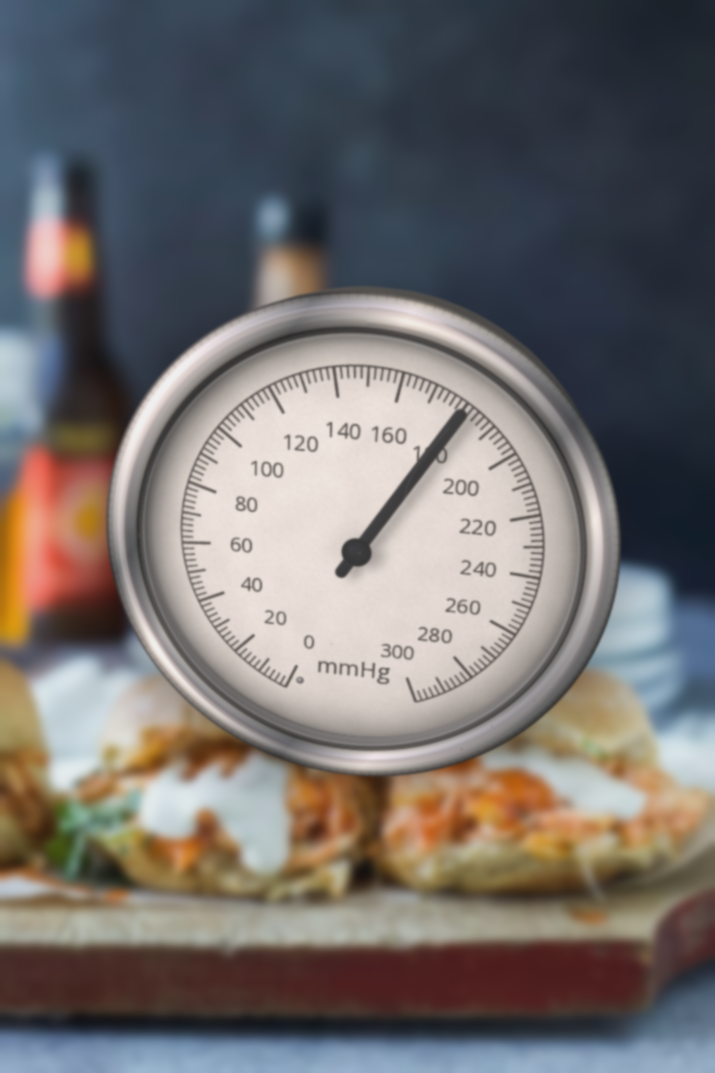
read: **180** mmHg
